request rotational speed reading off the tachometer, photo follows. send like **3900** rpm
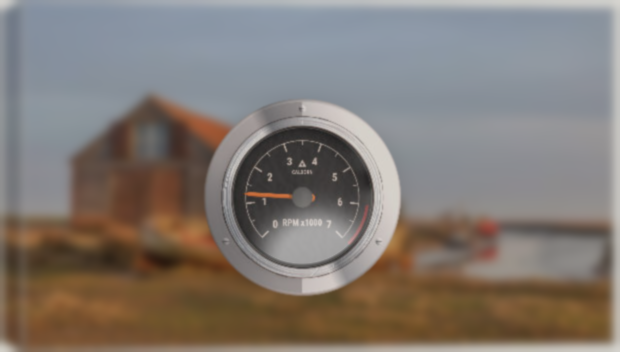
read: **1250** rpm
